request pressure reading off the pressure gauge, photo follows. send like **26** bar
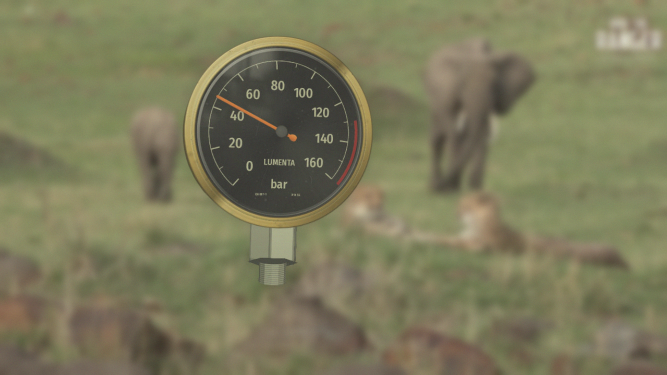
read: **45** bar
